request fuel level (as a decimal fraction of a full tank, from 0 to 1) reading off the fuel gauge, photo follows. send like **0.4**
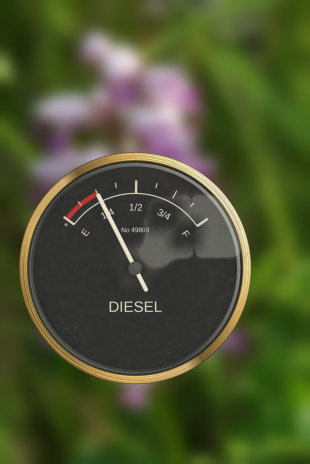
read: **0.25**
